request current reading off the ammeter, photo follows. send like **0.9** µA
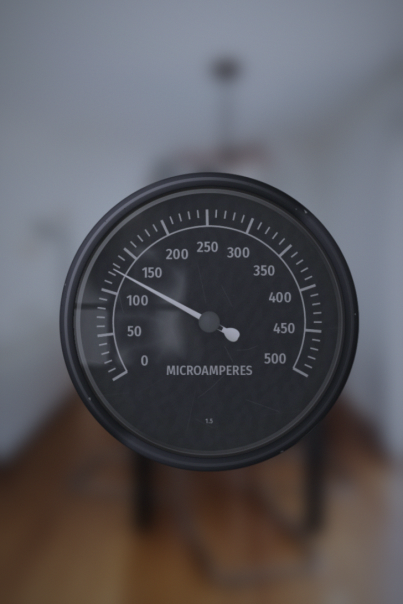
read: **125** µA
